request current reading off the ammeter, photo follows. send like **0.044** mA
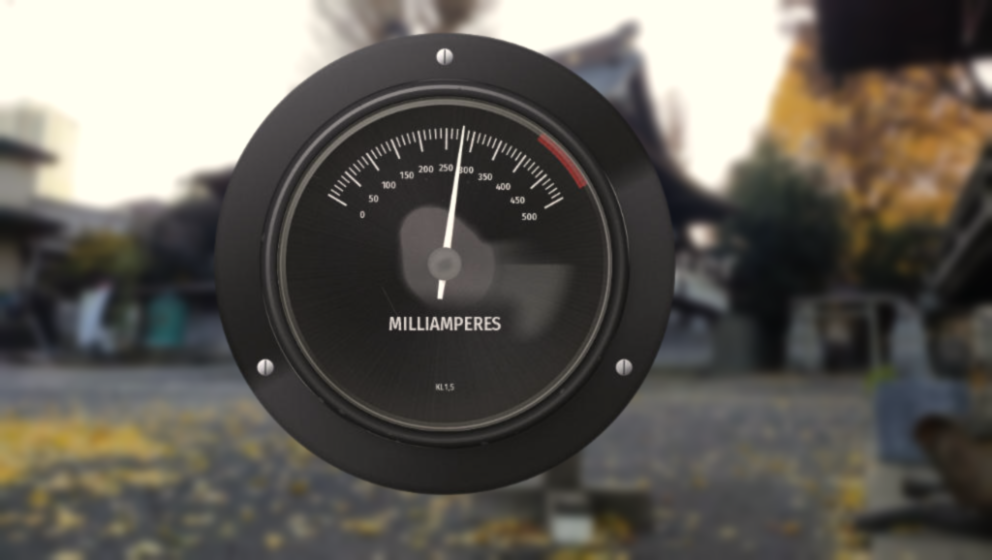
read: **280** mA
